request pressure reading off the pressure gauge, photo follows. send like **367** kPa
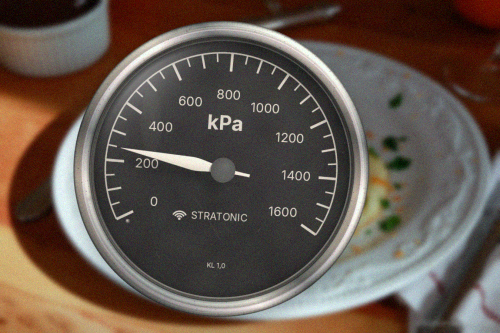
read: **250** kPa
